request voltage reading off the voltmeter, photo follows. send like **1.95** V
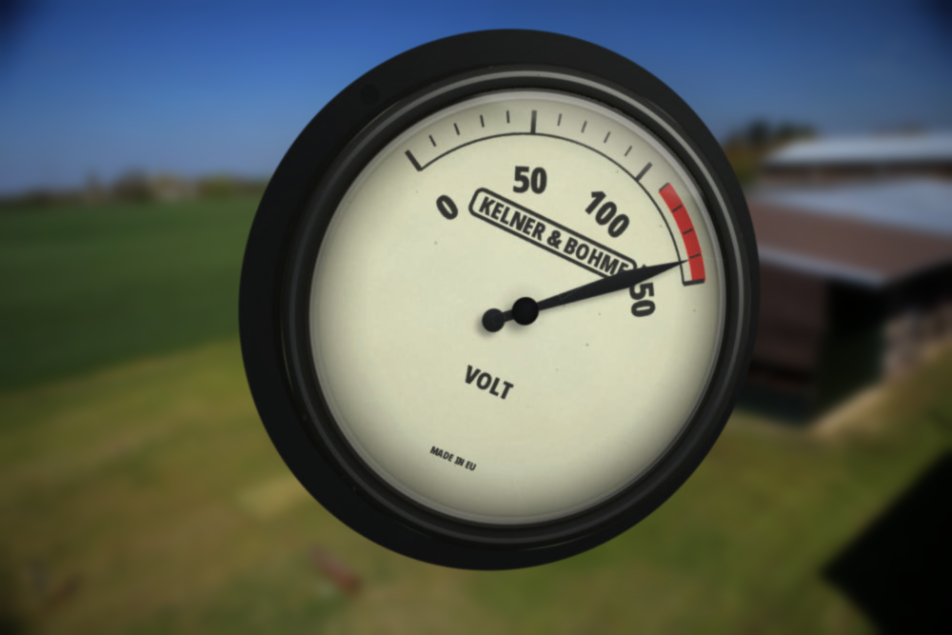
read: **140** V
